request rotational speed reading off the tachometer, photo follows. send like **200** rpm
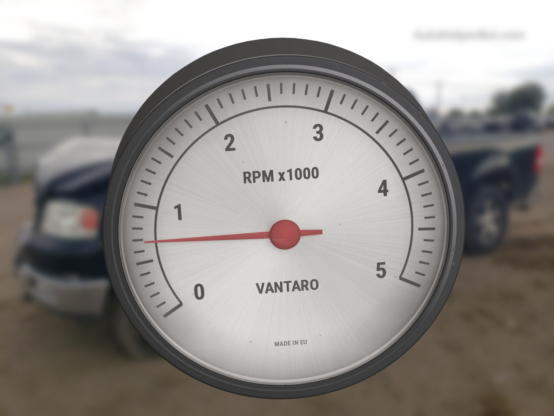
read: **700** rpm
